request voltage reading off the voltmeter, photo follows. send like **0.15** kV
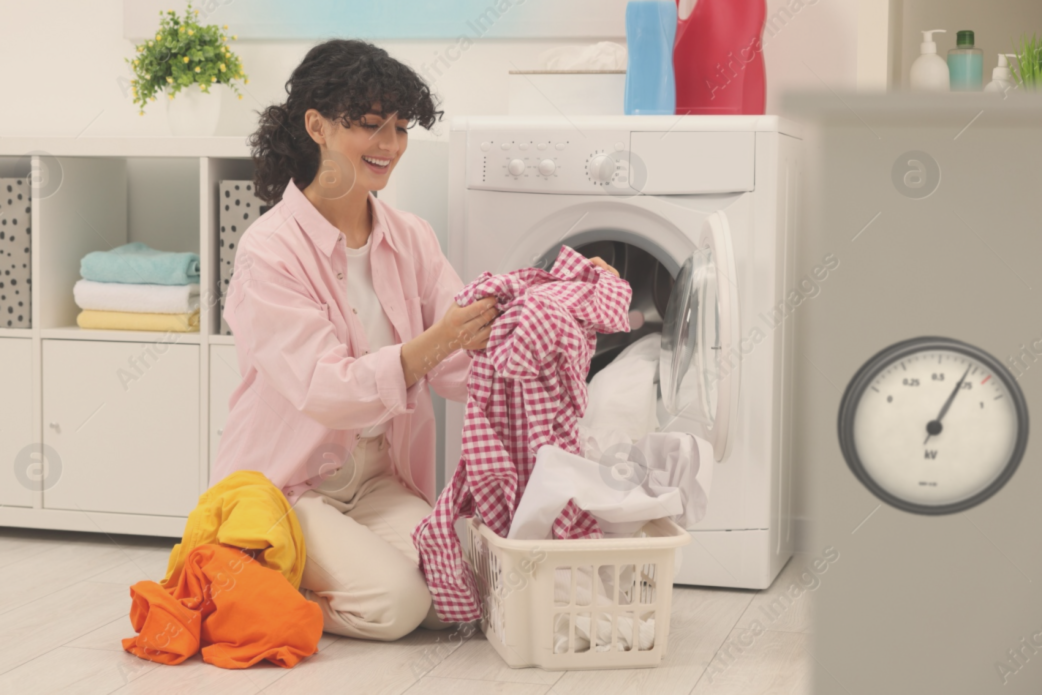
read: **0.7** kV
